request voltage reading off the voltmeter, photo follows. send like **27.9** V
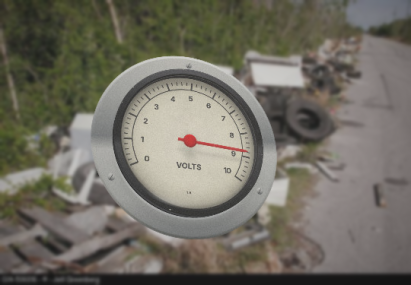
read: **8.8** V
